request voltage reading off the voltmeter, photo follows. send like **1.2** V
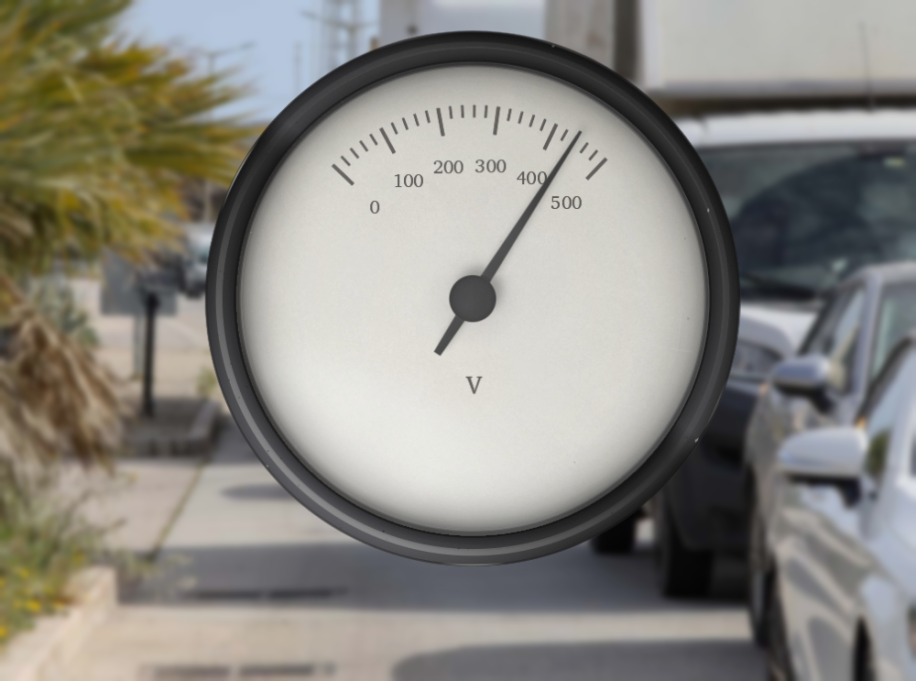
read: **440** V
